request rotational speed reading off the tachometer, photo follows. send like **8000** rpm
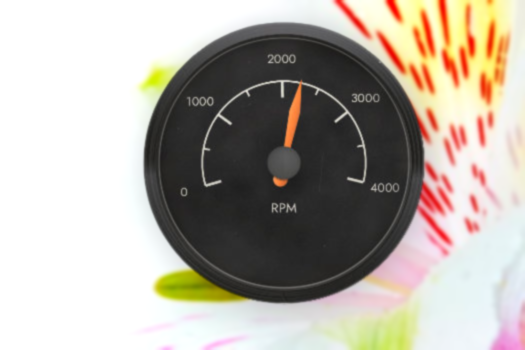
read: **2250** rpm
